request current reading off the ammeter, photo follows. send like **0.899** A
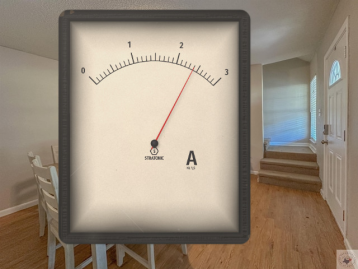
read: **2.4** A
